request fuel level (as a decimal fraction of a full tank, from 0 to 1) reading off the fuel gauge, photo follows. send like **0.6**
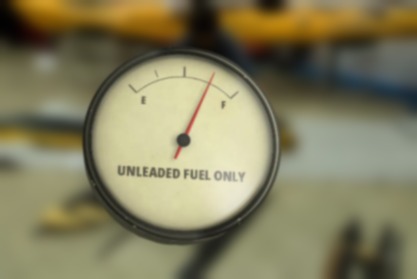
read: **0.75**
